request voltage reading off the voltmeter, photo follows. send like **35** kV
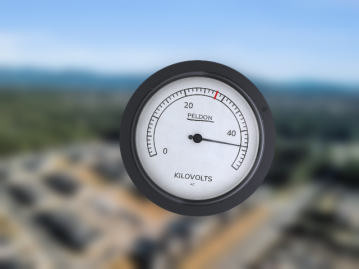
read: **44** kV
